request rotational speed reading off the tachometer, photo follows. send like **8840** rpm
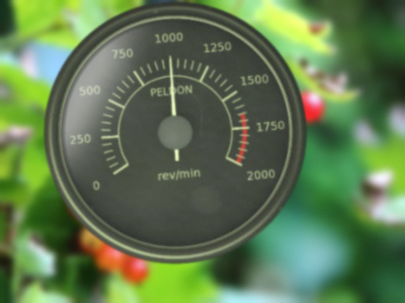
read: **1000** rpm
